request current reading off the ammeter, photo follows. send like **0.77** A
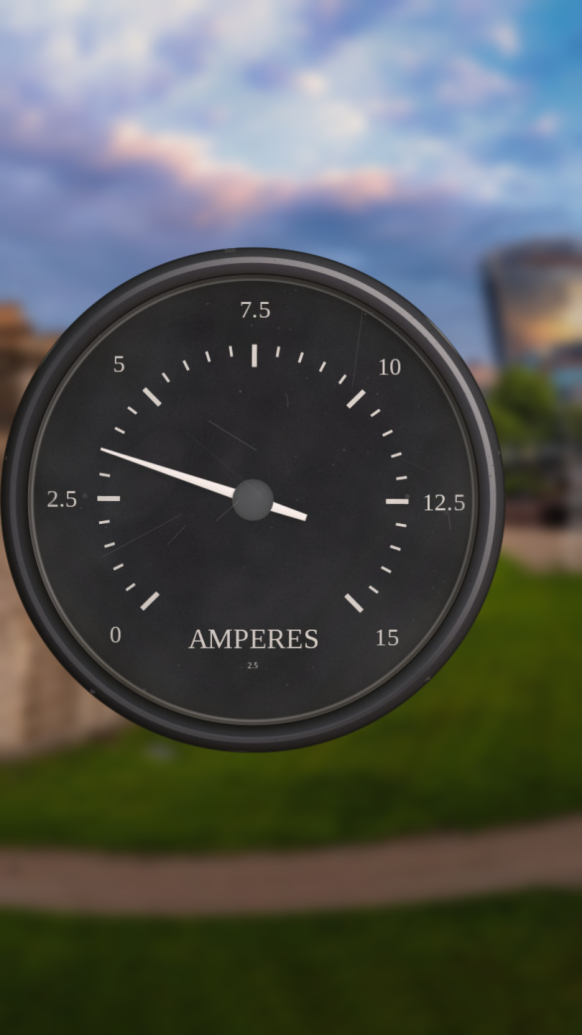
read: **3.5** A
